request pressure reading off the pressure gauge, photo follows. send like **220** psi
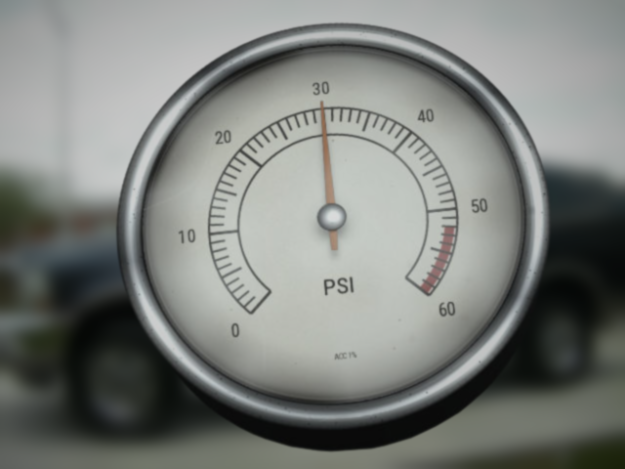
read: **30** psi
